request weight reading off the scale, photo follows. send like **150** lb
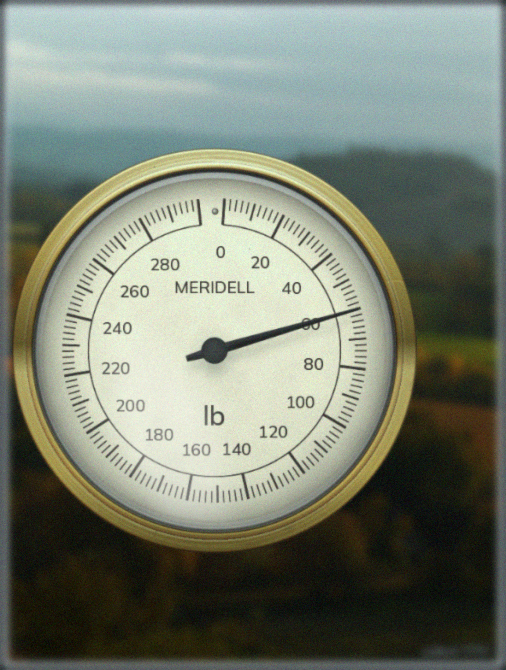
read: **60** lb
